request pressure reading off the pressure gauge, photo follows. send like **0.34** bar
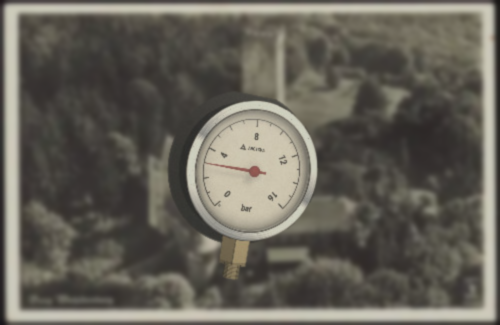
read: **3** bar
